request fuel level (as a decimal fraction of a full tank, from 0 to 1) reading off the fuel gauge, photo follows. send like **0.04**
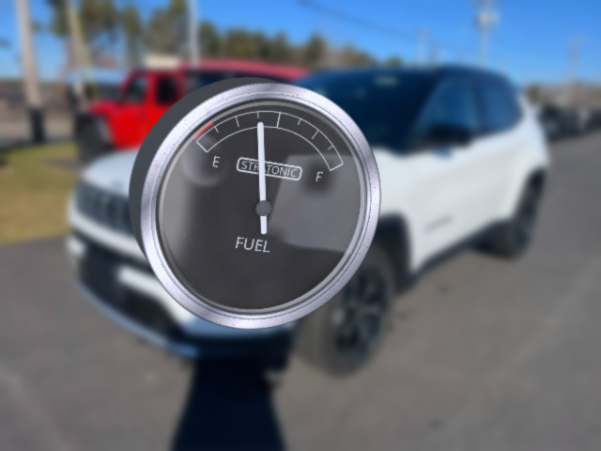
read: **0.375**
